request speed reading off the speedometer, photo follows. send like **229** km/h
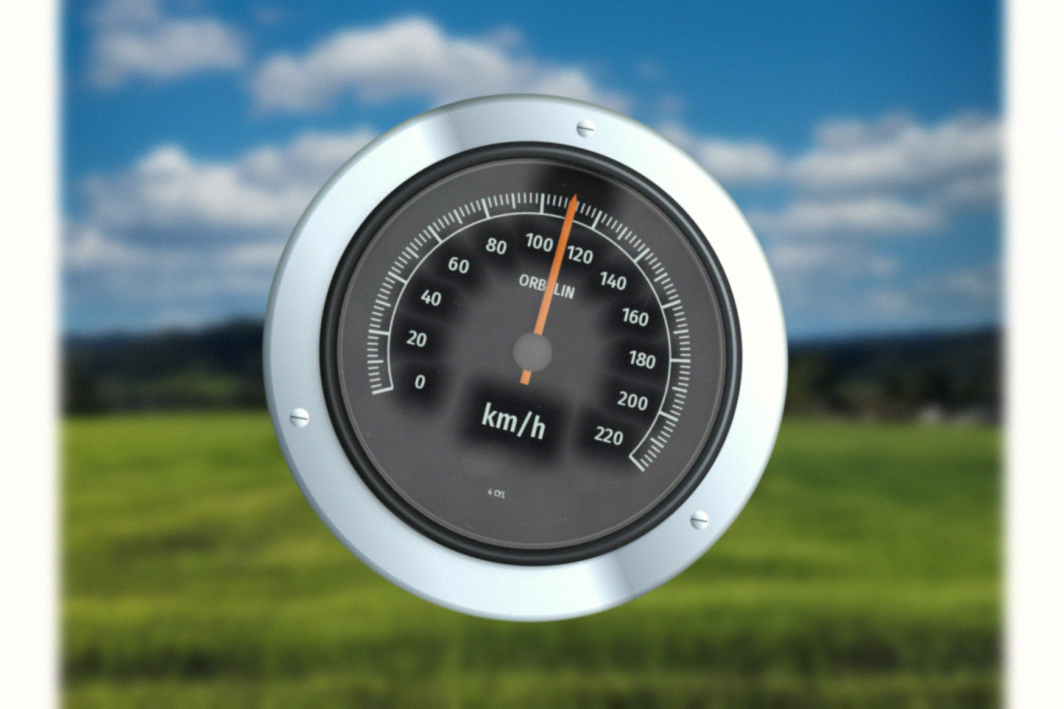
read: **110** km/h
